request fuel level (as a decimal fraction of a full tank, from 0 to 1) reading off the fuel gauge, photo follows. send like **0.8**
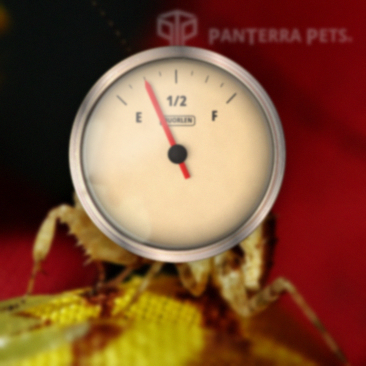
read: **0.25**
